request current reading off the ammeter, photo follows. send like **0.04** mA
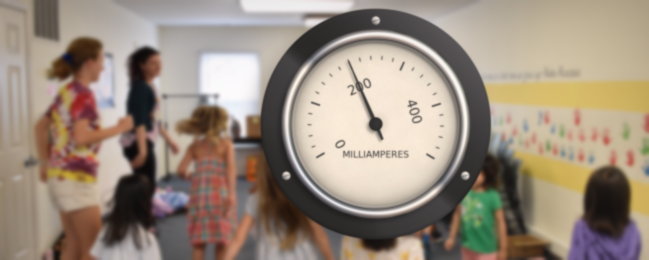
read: **200** mA
